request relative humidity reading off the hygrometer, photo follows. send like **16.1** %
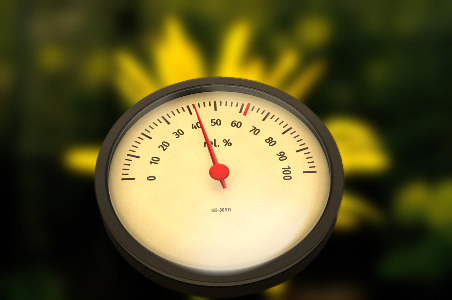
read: **42** %
